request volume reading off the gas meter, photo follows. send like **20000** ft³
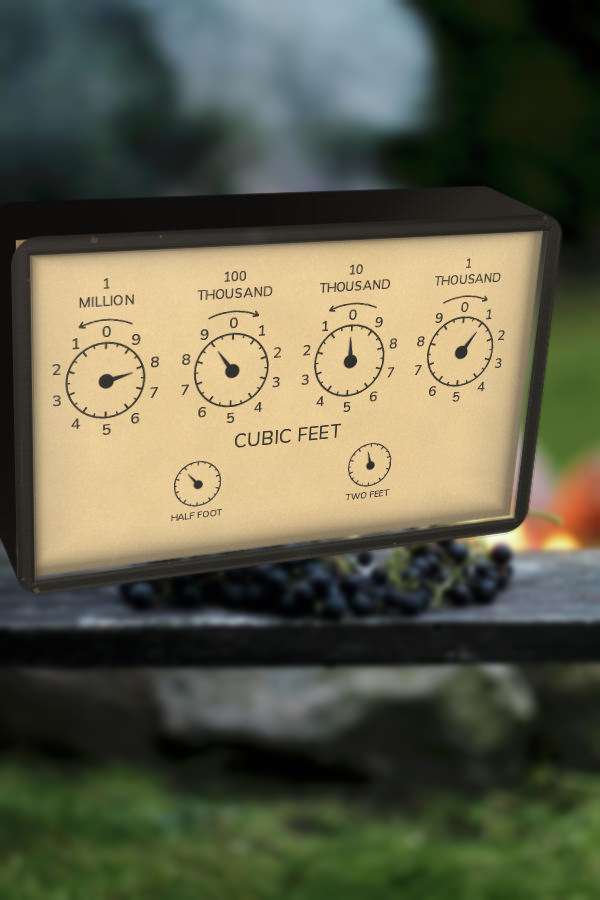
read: **790100** ft³
